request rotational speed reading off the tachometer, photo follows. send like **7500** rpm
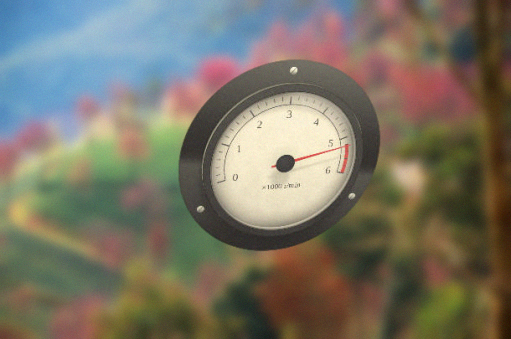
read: **5200** rpm
